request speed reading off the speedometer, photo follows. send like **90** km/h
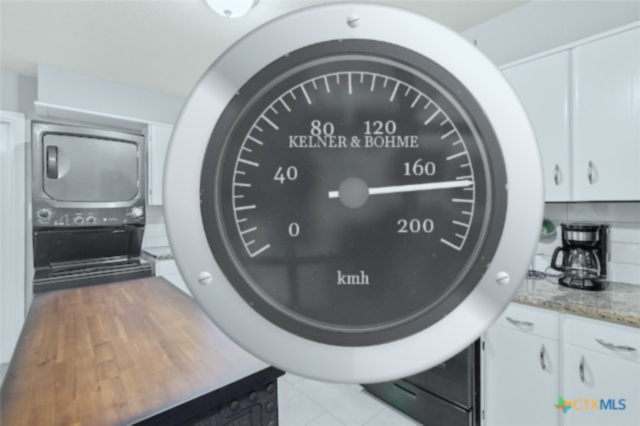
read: **172.5** km/h
